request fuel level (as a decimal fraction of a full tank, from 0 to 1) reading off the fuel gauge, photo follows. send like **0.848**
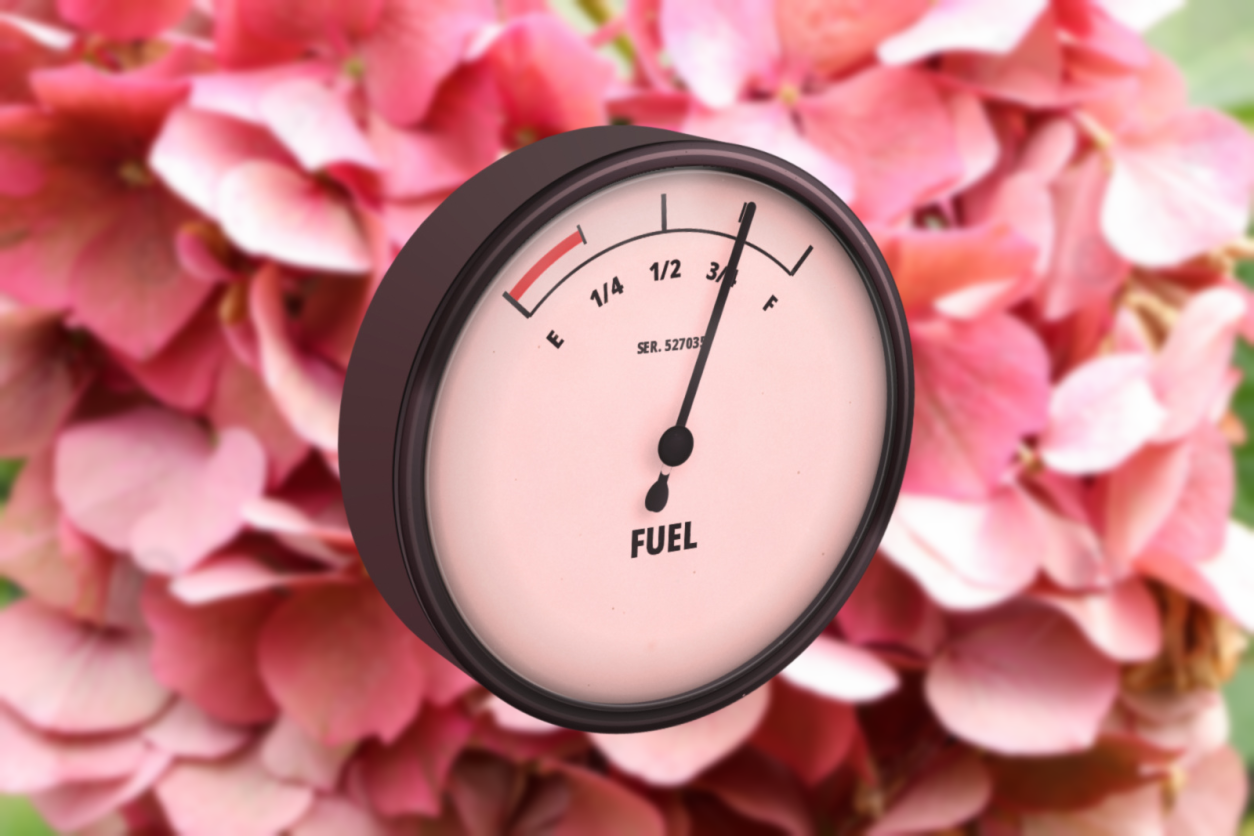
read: **0.75**
